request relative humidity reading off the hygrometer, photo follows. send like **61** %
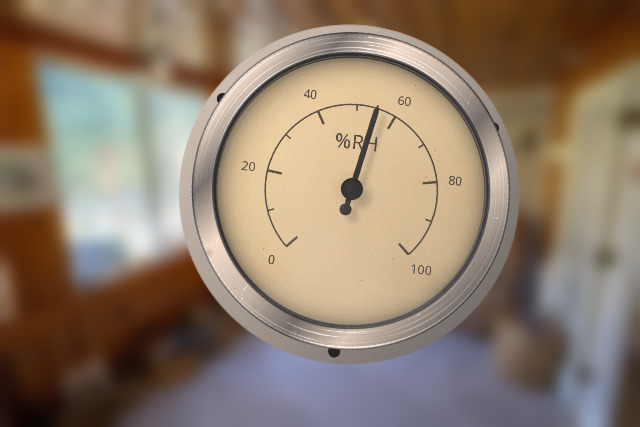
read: **55** %
